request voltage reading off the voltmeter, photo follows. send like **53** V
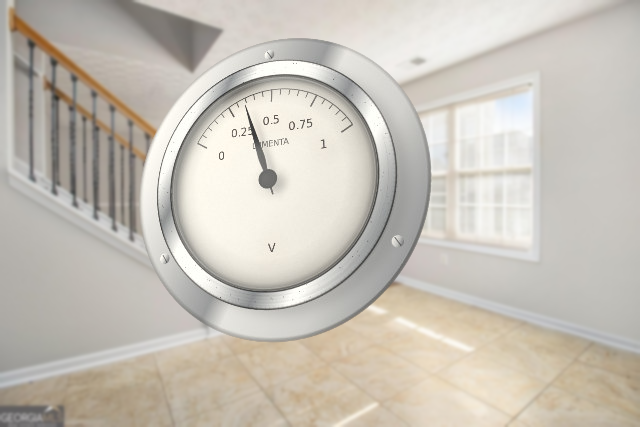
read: **0.35** V
